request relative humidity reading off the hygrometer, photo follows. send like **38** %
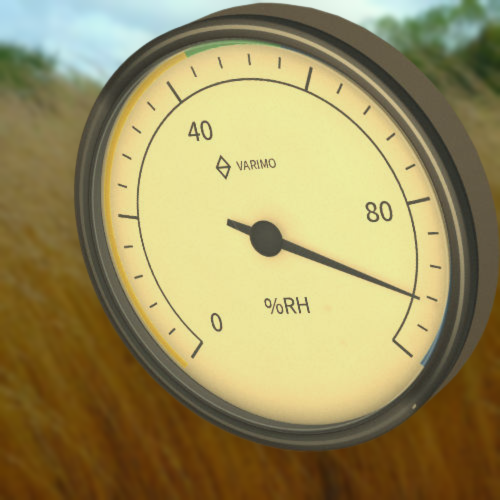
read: **92** %
